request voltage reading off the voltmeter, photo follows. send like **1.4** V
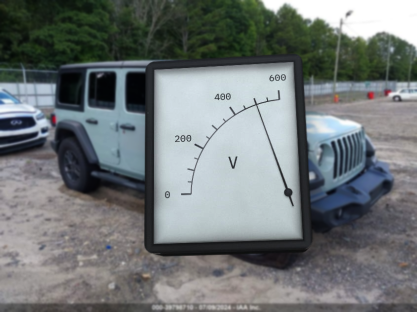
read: **500** V
